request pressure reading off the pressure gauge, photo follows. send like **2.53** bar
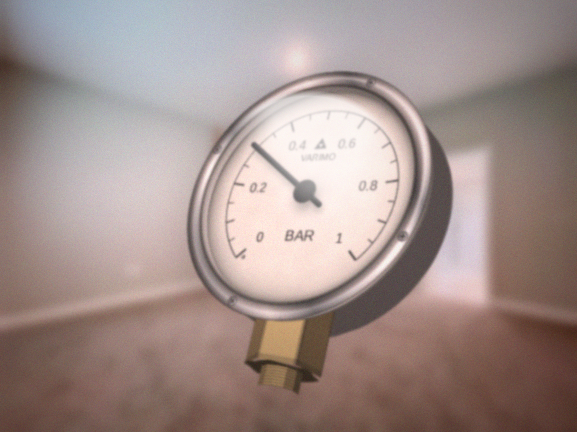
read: **0.3** bar
